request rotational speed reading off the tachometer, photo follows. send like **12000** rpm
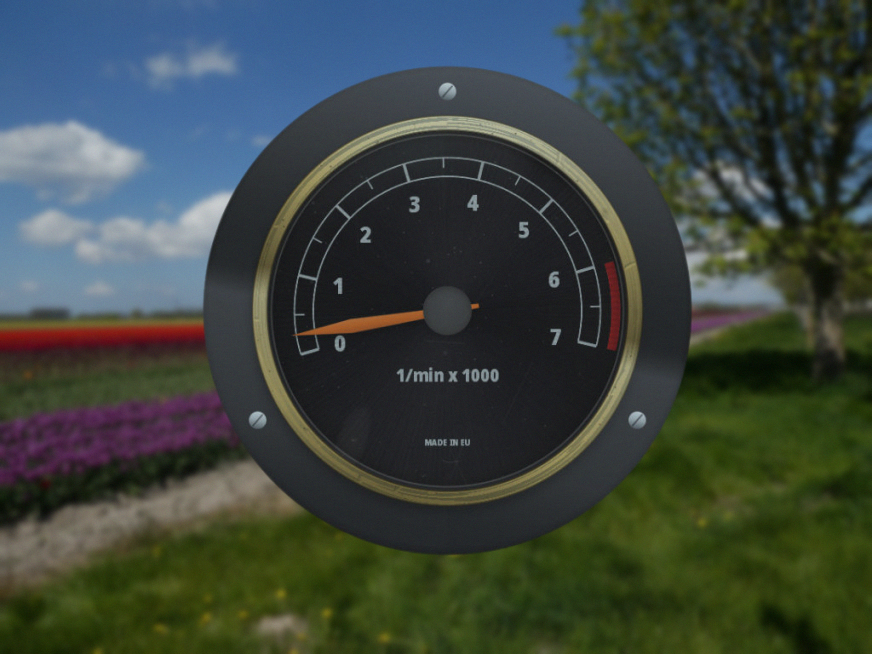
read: **250** rpm
